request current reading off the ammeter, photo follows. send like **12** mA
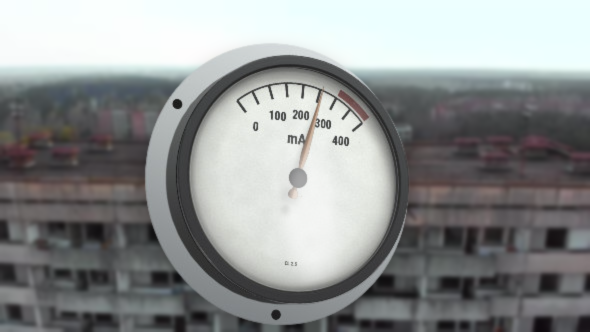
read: **250** mA
